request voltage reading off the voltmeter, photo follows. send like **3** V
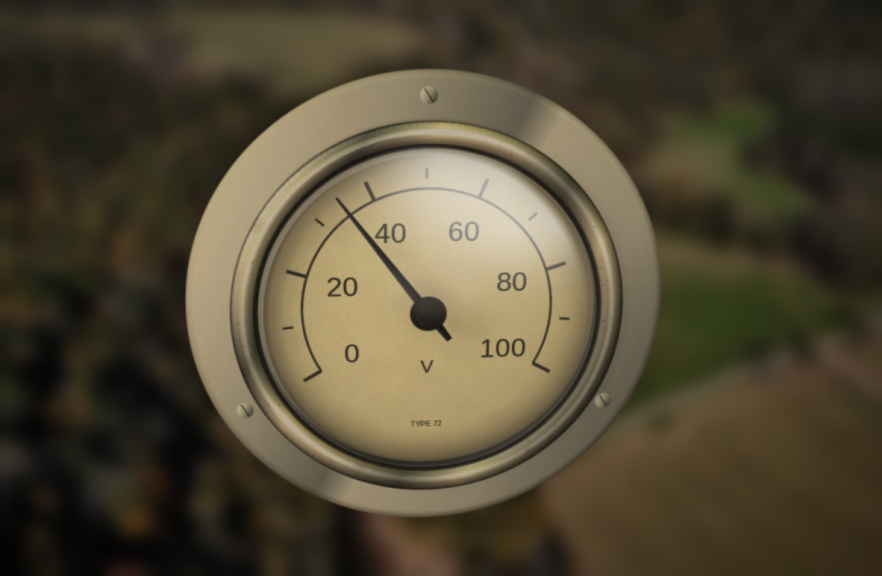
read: **35** V
